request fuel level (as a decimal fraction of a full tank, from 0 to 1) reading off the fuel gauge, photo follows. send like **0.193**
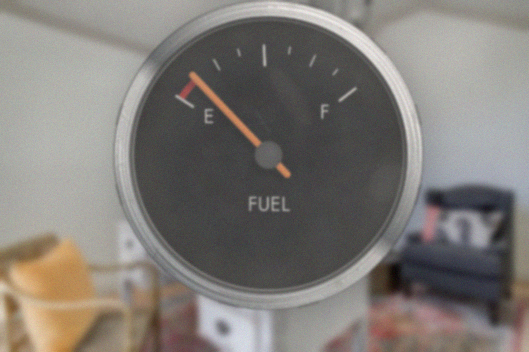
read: **0.125**
